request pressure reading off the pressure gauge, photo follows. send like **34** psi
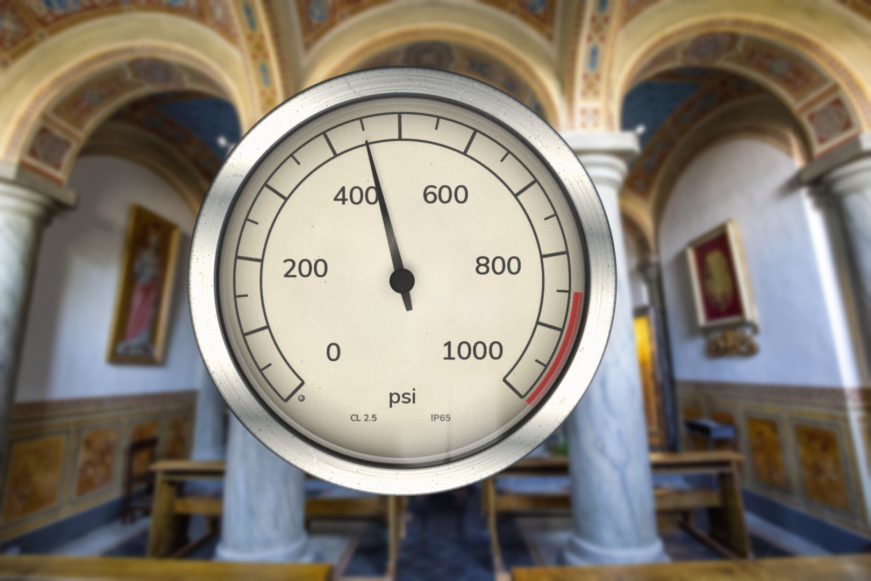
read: **450** psi
